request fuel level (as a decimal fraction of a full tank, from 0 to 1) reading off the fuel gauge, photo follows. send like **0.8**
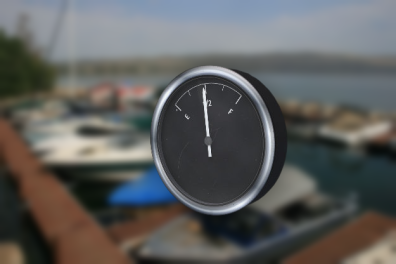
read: **0.5**
